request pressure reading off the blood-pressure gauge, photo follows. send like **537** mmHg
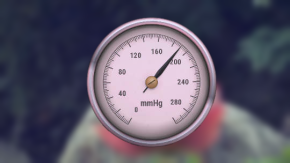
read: **190** mmHg
